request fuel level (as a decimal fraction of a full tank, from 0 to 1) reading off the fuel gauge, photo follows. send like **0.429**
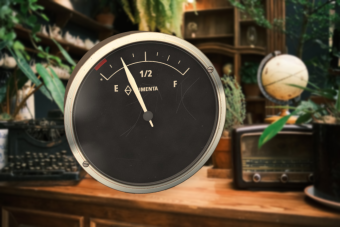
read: **0.25**
